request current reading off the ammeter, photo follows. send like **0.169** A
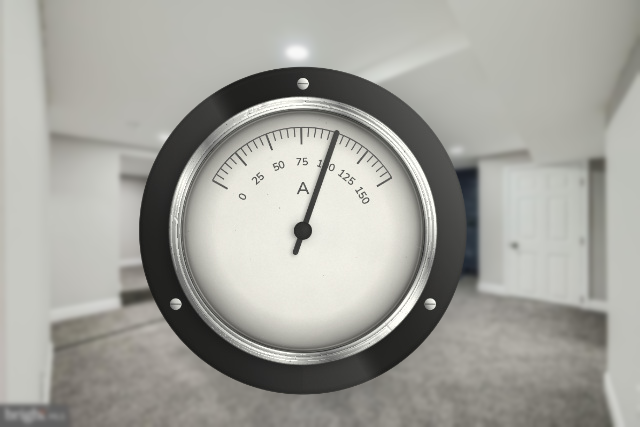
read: **100** A
